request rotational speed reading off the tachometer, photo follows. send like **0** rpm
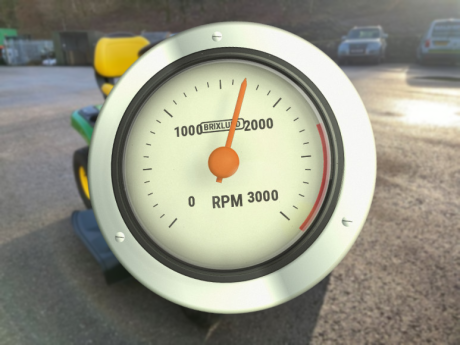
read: **1700** rpm
